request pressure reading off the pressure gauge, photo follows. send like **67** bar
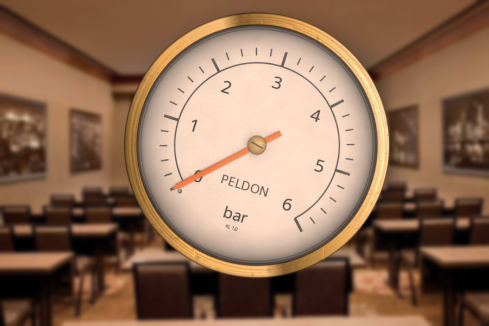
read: **0** bar
